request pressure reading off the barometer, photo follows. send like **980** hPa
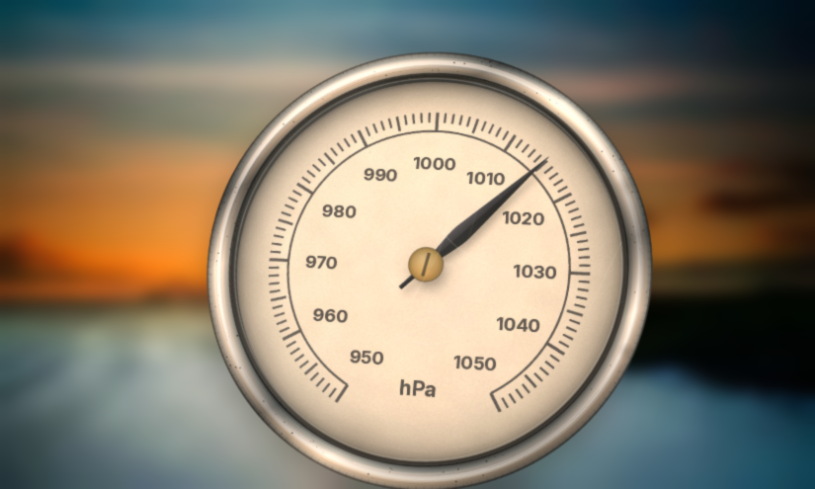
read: **1015** hPa
